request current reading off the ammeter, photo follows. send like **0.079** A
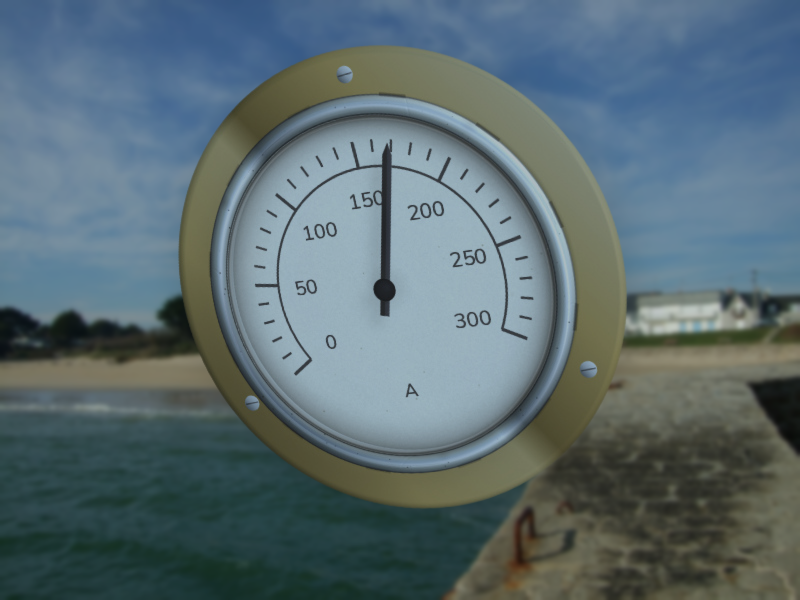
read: **170** A
